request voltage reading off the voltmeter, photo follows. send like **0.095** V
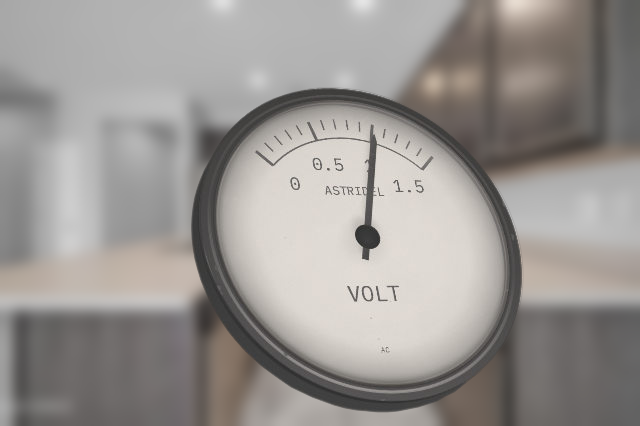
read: **1** V
